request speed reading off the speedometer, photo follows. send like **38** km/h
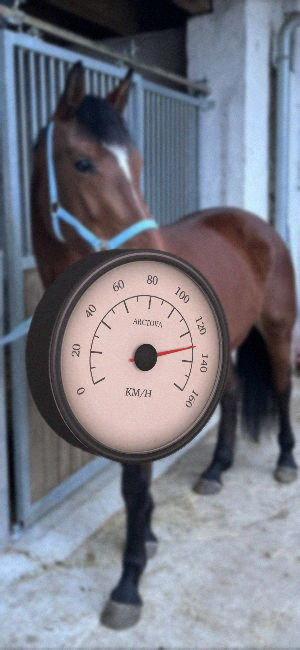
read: **130** km/h
